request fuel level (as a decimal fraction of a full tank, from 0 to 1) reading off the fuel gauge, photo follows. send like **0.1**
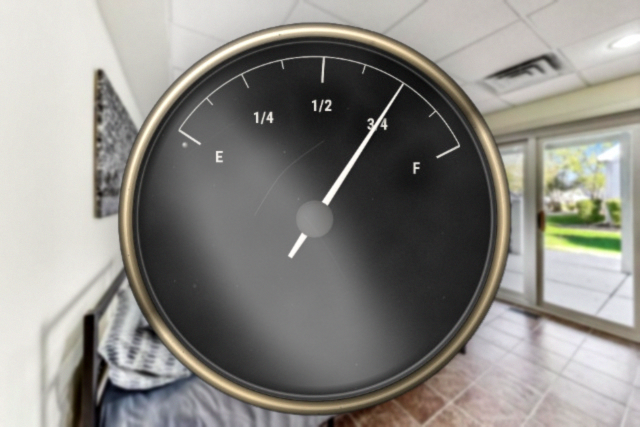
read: **0.75**
